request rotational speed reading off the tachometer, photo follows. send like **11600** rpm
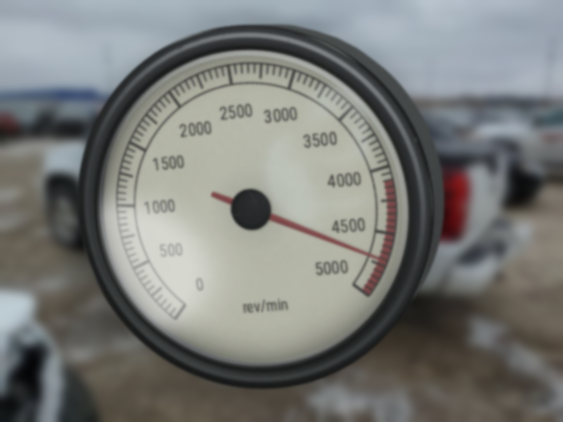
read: **4700** rpm
